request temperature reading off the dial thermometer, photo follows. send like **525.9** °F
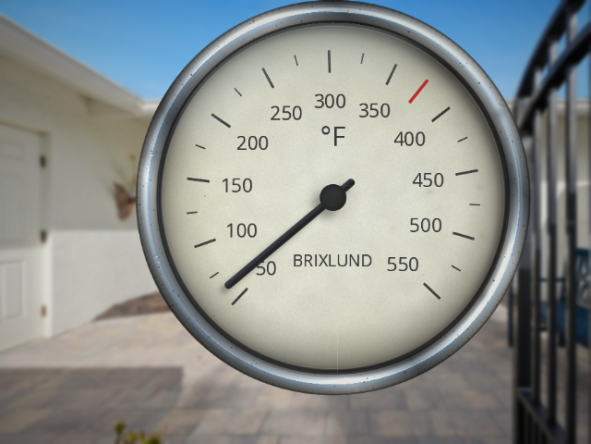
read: **62.5** °F
